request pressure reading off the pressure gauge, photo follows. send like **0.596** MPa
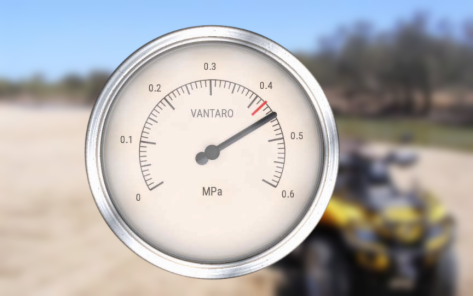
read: **0.45** MPa
